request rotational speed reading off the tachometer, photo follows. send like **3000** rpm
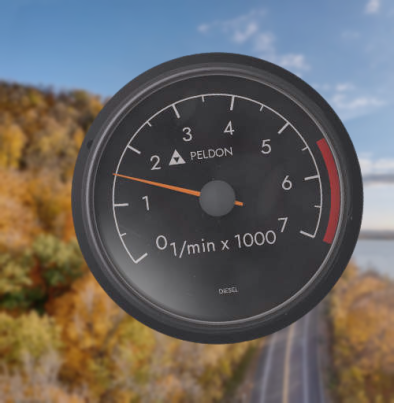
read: **1500** rpm
